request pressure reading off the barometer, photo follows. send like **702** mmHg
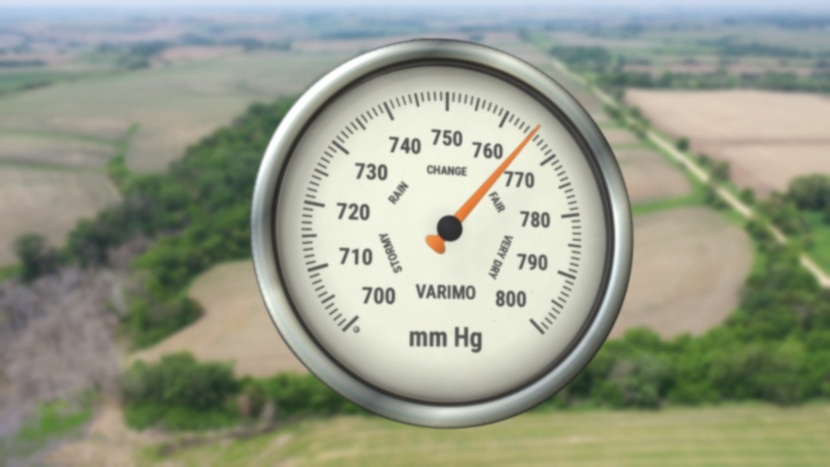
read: **765** mmHg
